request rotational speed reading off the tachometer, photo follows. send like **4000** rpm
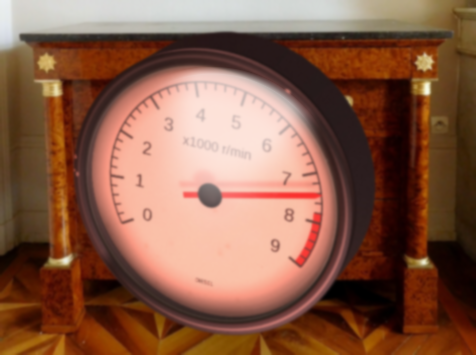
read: **7400** rpm
